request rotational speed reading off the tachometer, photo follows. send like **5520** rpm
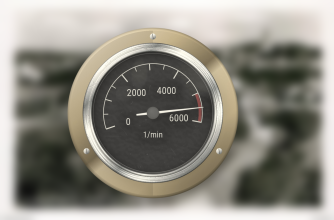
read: **5500** rpm
